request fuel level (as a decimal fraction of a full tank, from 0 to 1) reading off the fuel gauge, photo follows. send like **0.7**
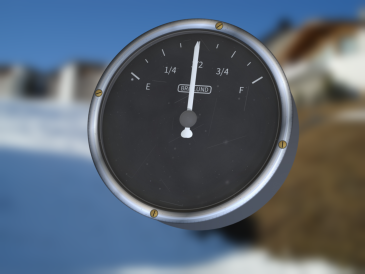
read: **0.5**
